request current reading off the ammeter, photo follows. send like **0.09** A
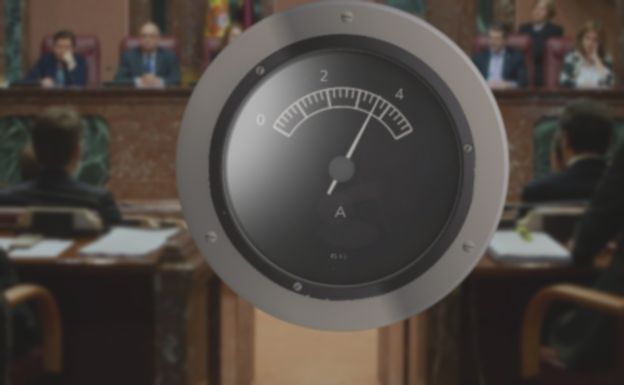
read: **3.6** A
